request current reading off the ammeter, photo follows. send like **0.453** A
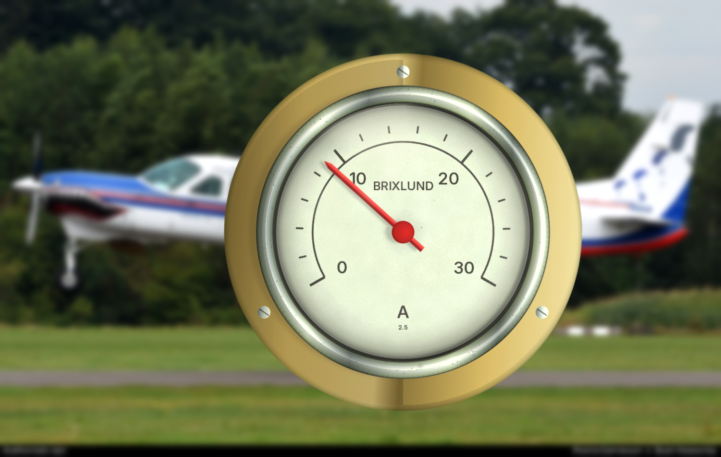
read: **9** A
